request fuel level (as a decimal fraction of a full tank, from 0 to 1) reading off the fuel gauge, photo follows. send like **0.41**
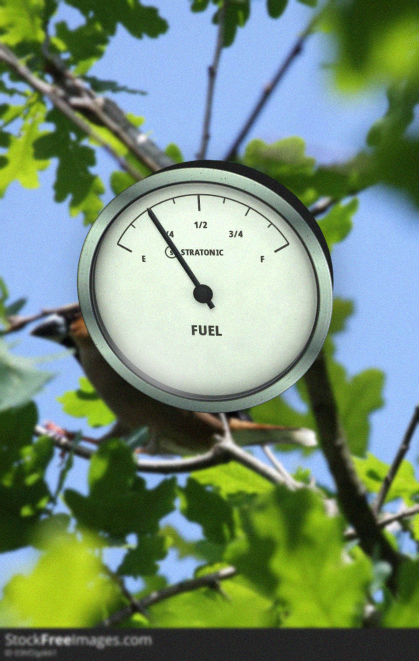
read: **0.25**
